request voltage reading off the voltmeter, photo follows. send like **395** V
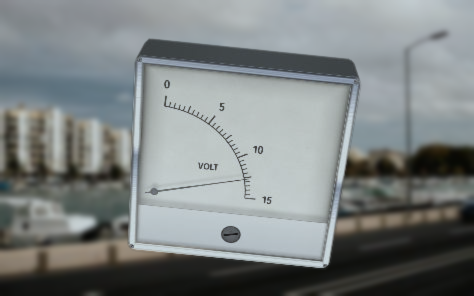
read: **12.5** V
